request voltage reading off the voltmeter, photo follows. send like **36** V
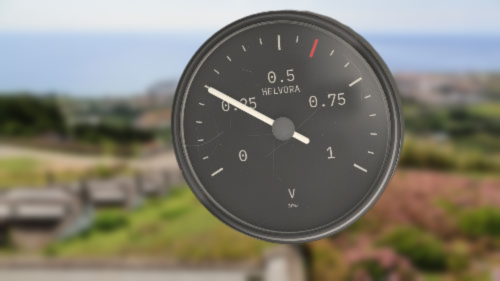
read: **0.25** V
